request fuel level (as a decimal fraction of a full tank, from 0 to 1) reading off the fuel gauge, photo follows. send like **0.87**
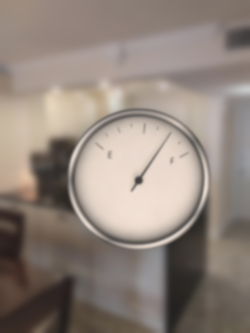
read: **0.75**
